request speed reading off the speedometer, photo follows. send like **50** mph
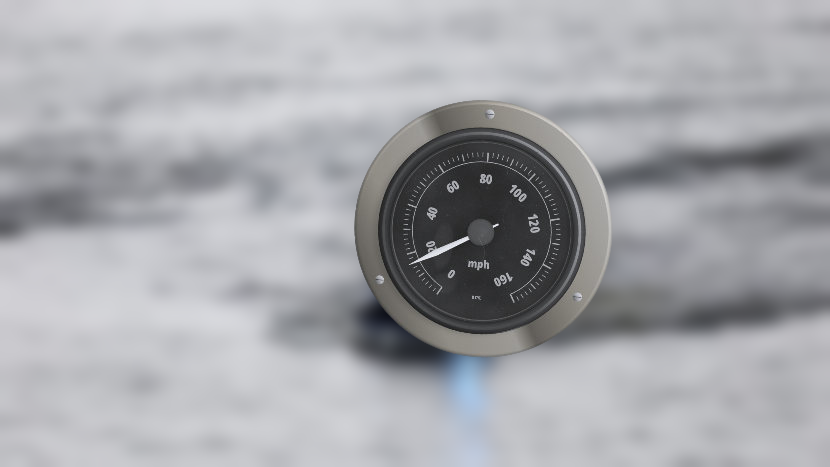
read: **16** mph
